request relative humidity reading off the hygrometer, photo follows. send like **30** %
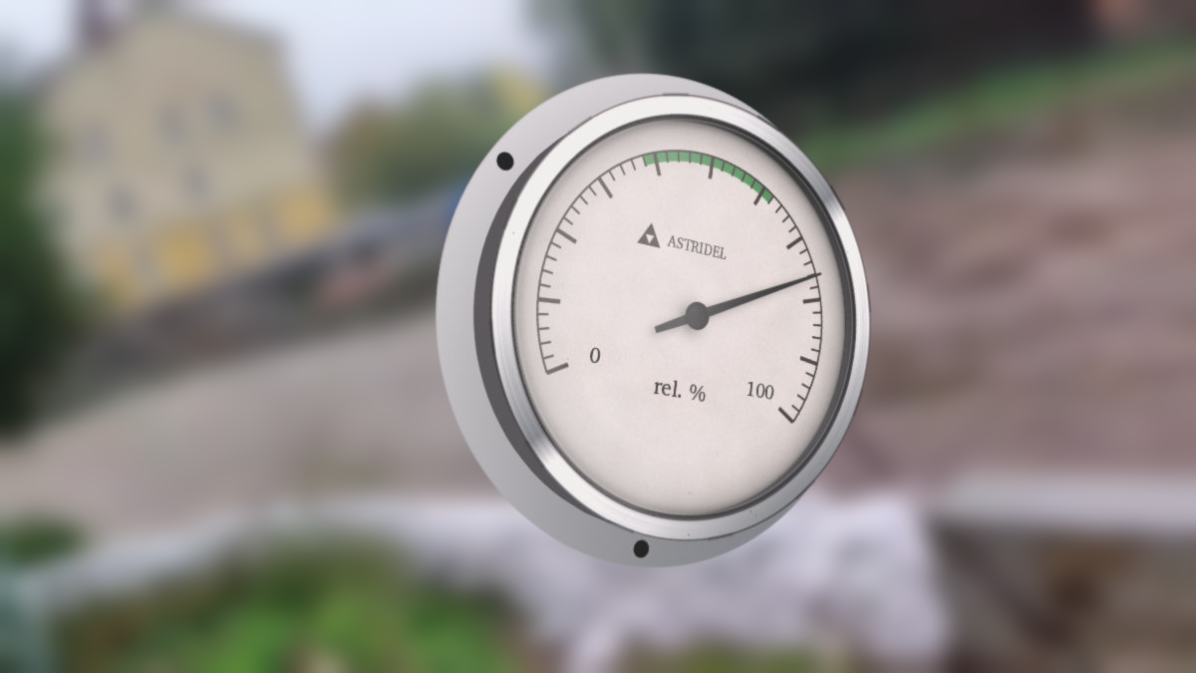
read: **76** %
